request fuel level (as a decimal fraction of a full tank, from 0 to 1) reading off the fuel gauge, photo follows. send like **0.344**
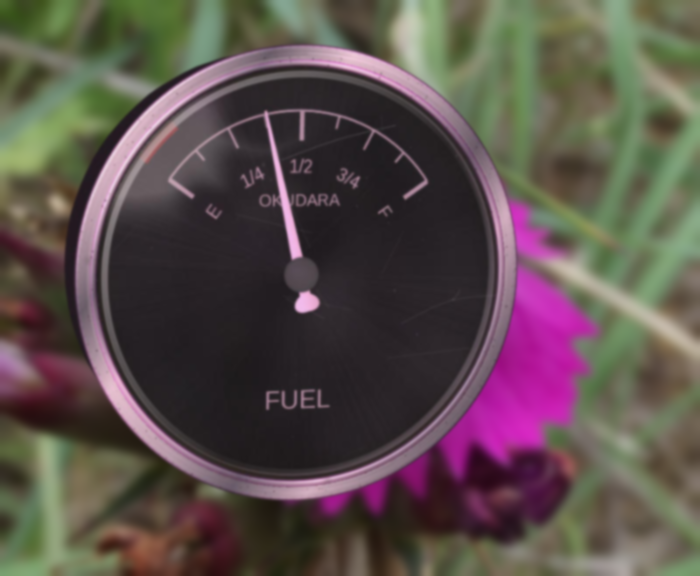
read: **0.375**
